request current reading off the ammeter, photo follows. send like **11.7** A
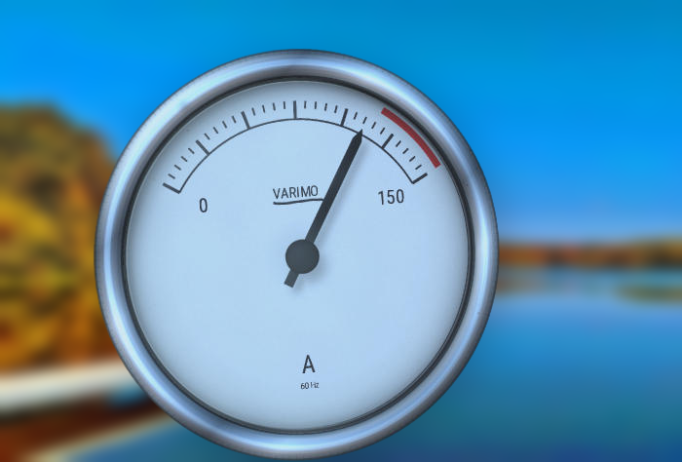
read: **110** A
